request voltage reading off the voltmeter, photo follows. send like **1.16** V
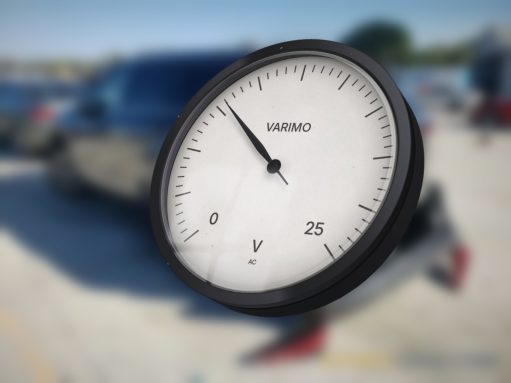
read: **8** V
